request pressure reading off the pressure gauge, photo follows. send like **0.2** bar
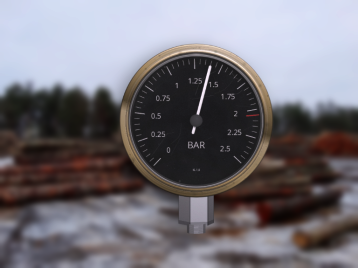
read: **1.4** bar
